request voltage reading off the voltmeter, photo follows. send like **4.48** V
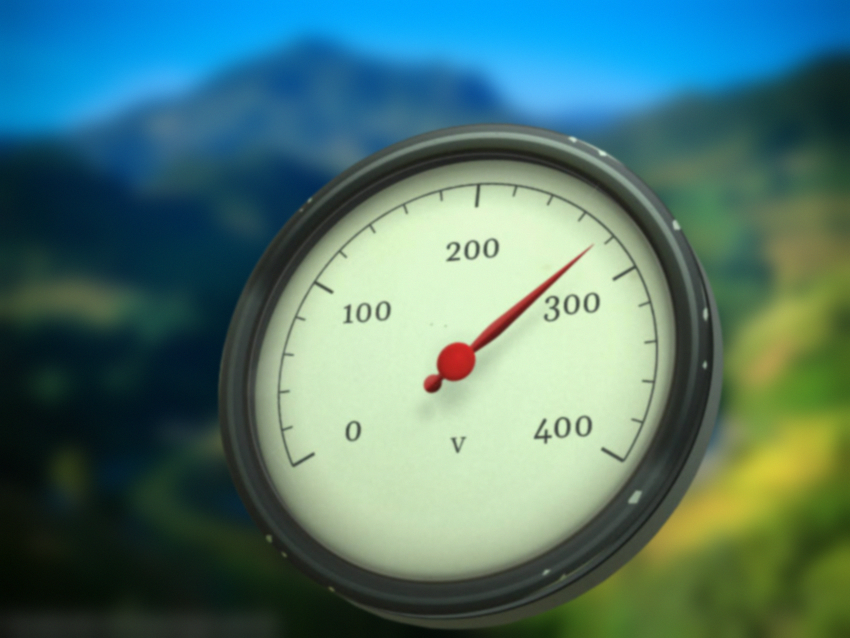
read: **280** V
